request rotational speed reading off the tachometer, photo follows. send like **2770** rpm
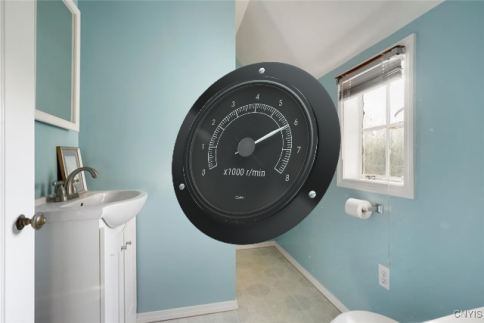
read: **6000** rpm
